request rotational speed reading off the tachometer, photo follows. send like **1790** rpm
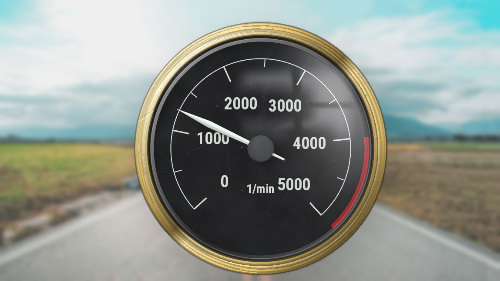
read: **1250** rpm
